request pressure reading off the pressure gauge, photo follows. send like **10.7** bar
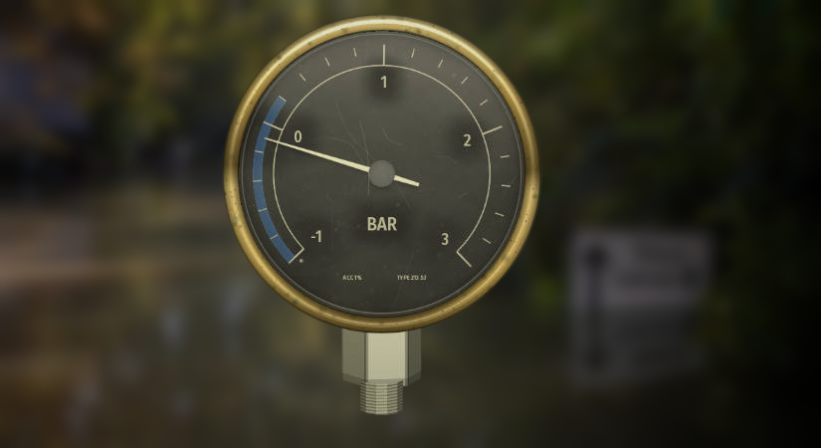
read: **-0.1** bar
